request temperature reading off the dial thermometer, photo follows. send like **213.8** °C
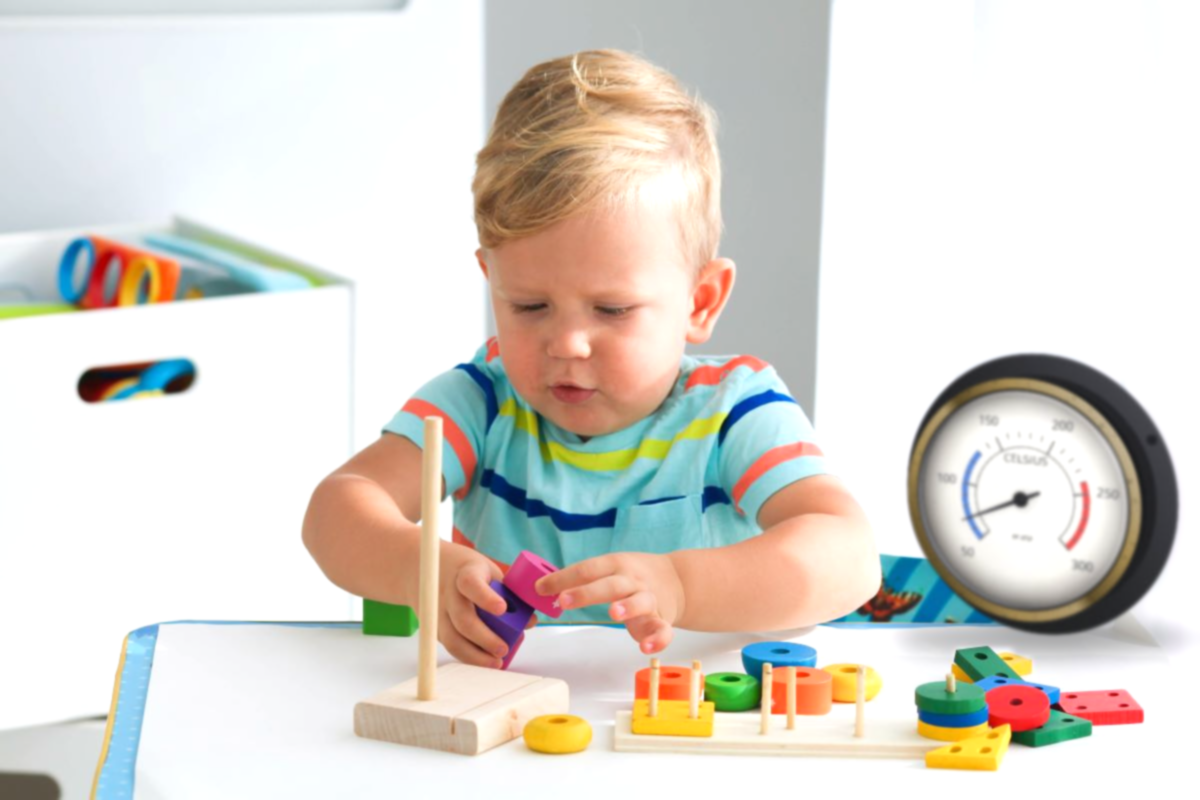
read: **70** °C
